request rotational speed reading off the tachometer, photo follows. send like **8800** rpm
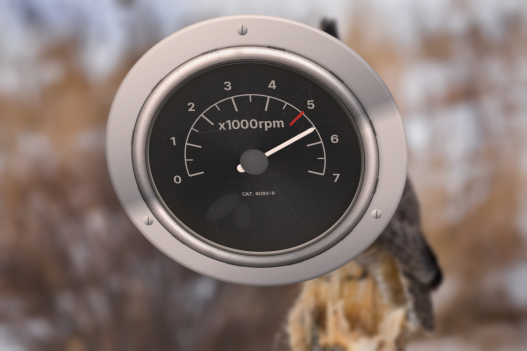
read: **5500** rpm
